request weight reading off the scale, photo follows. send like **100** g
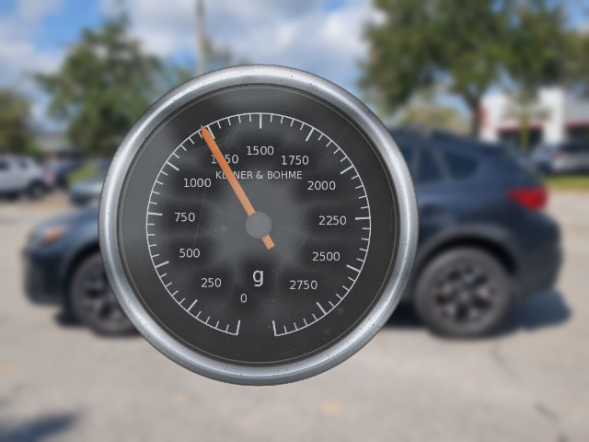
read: **1225** g
